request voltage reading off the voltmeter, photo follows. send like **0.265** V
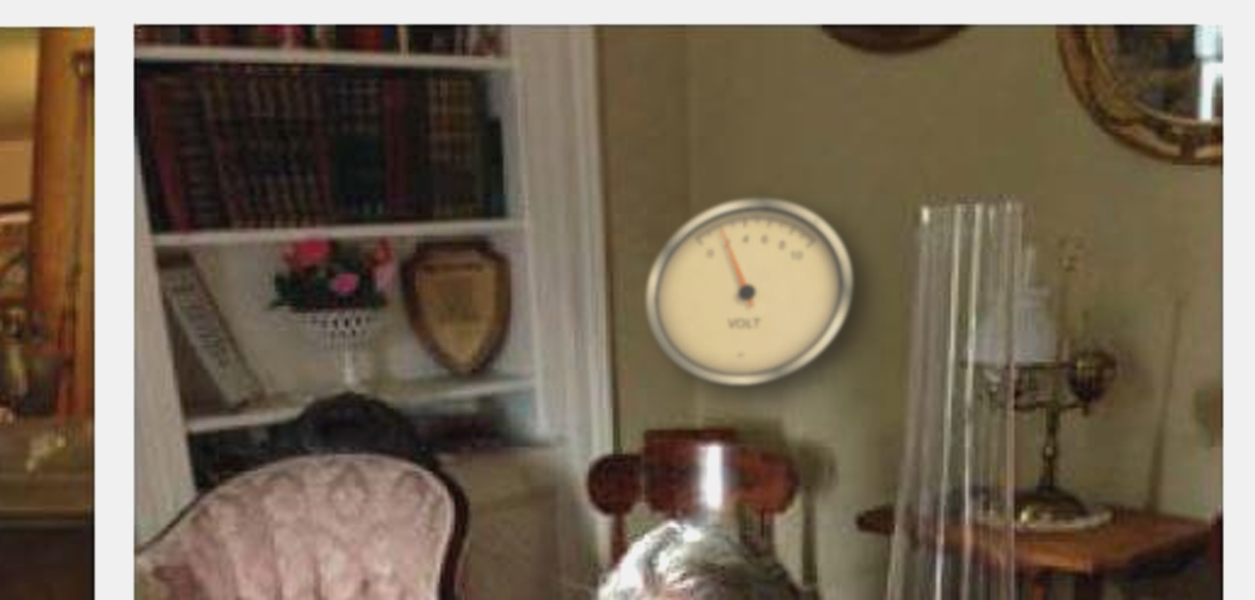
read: **2** V
